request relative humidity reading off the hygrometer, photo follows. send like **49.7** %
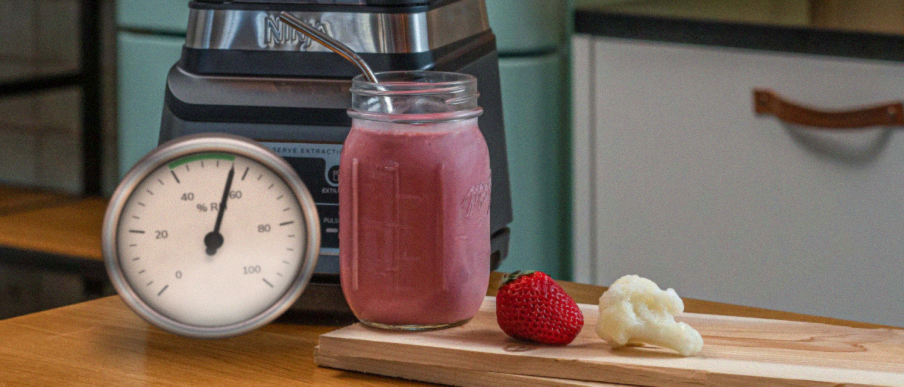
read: **56** %
